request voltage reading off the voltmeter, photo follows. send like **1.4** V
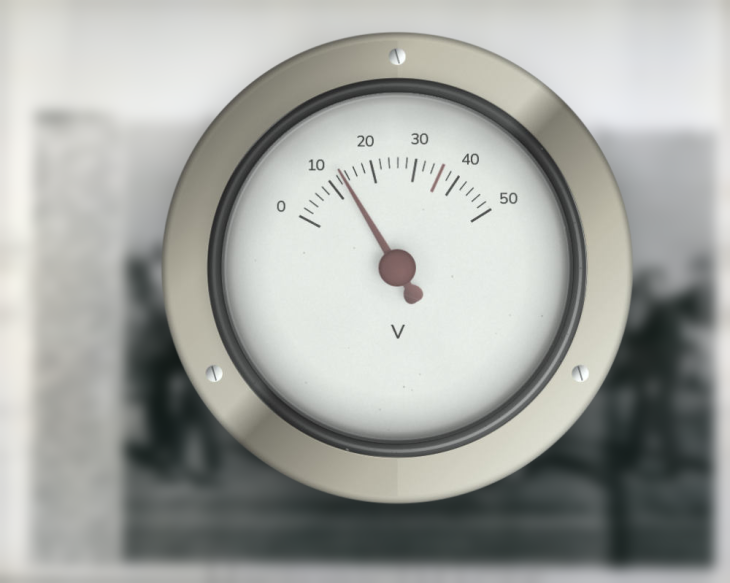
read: **13** V
